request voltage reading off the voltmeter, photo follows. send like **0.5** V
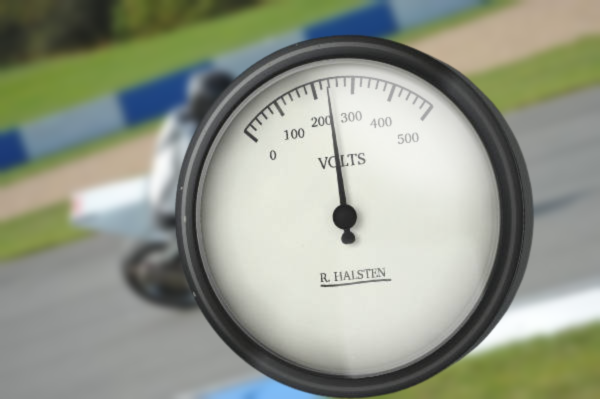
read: **240** V
